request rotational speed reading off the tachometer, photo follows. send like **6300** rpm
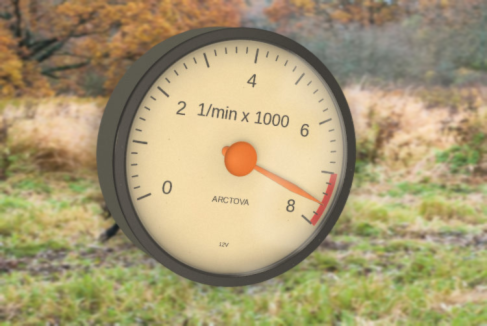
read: **7600** rpm
